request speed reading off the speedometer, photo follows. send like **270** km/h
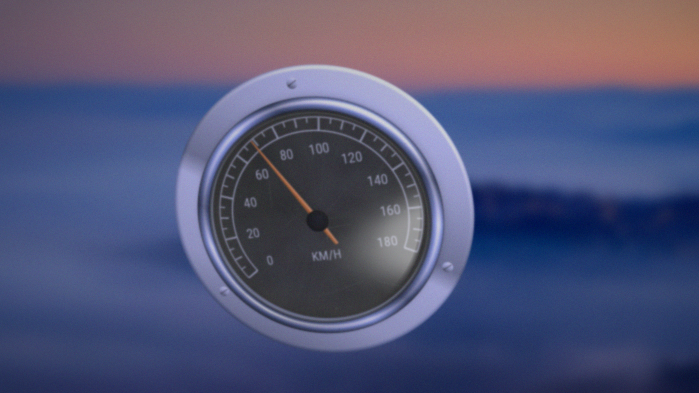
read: **70** km/h
